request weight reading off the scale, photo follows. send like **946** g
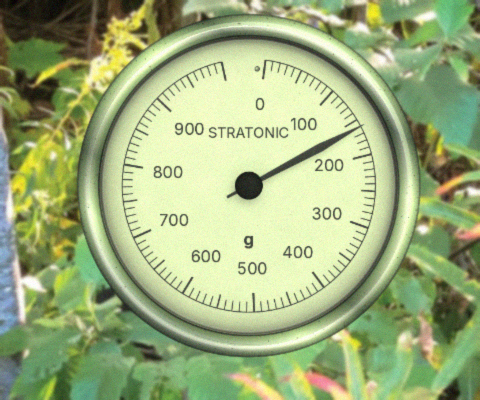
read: **160** g
